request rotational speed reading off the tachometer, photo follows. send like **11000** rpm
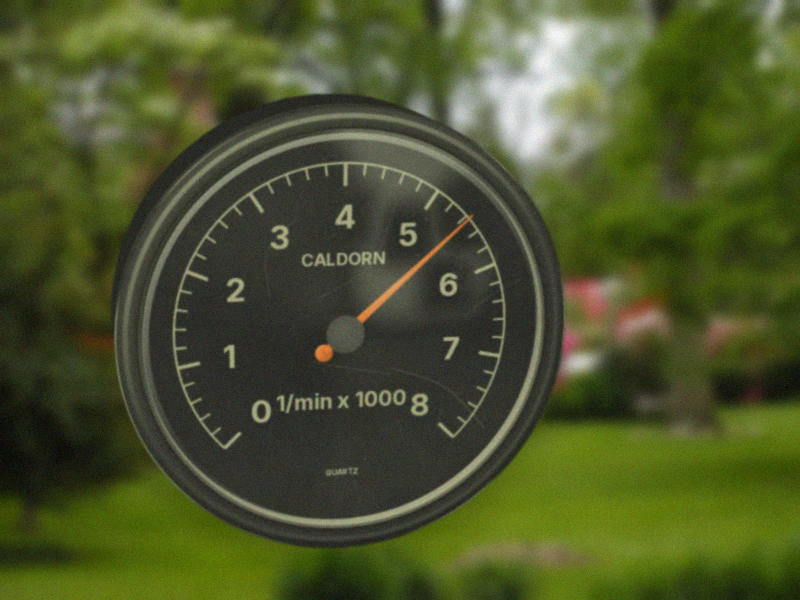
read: **5400** rpm
